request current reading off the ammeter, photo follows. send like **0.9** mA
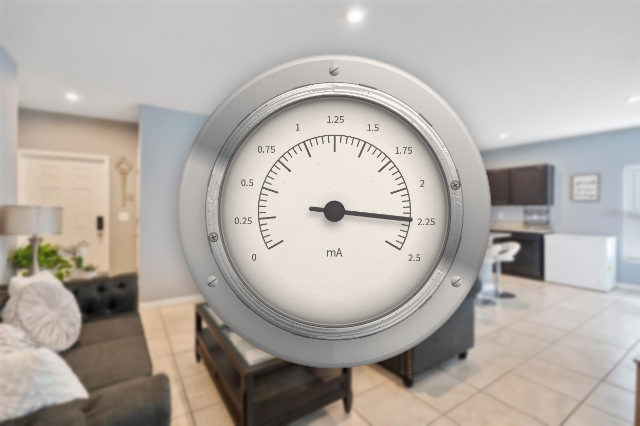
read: **2.25** mA
